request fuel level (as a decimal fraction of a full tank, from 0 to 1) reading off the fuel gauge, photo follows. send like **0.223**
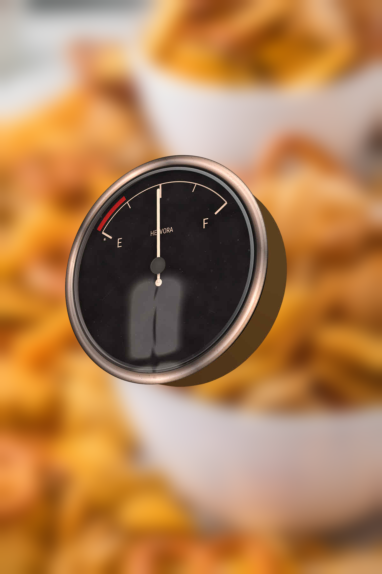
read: **0.5**
